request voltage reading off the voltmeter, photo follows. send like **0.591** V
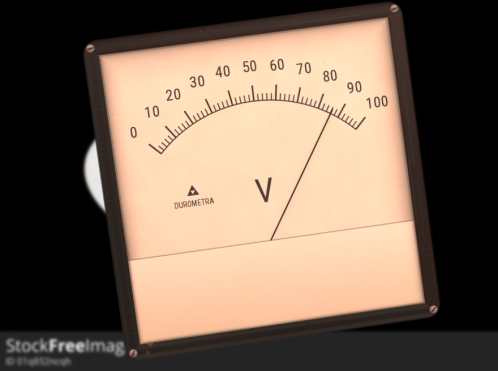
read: **86** V
